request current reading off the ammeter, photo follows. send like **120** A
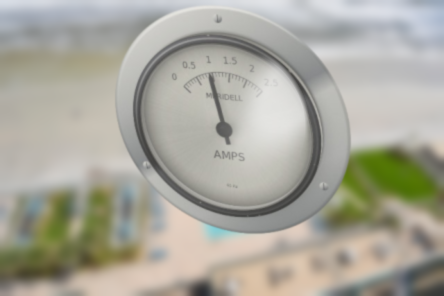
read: **1** A
